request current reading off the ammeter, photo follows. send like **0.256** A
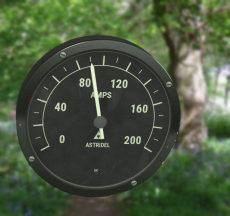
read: **90** A
